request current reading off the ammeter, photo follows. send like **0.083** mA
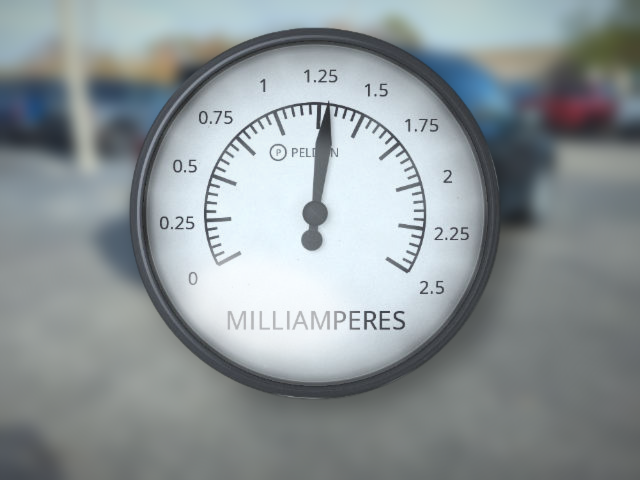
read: **1.3** mA
